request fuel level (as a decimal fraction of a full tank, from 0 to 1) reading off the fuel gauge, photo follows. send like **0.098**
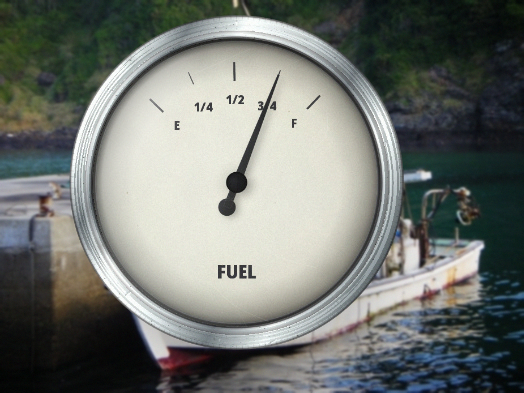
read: **0.75**
